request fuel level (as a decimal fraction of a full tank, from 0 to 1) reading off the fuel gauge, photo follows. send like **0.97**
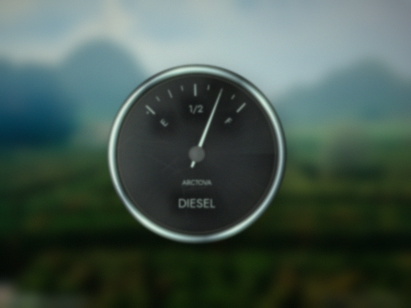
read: **0.75**
